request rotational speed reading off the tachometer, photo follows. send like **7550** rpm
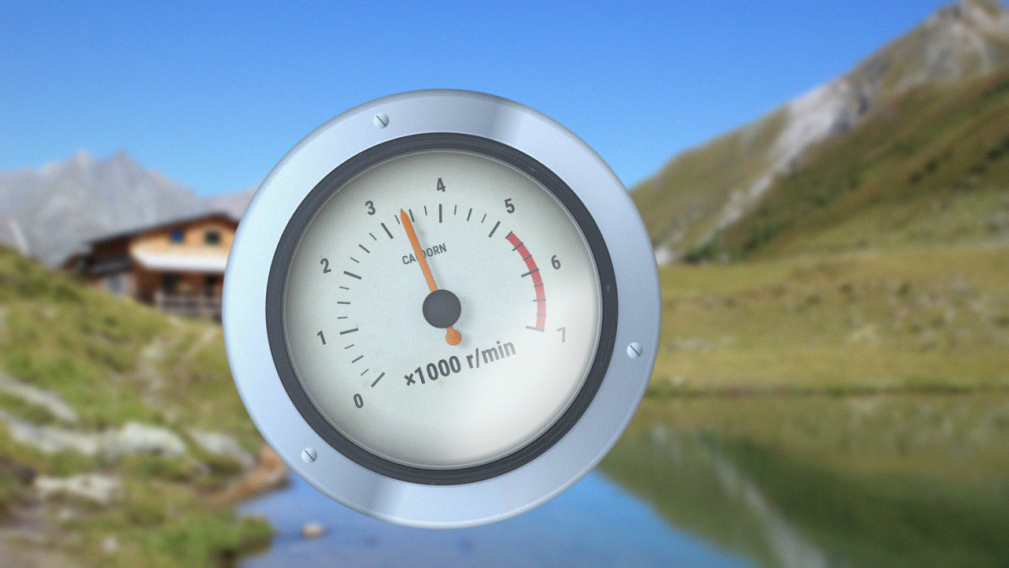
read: **3375** rpm
